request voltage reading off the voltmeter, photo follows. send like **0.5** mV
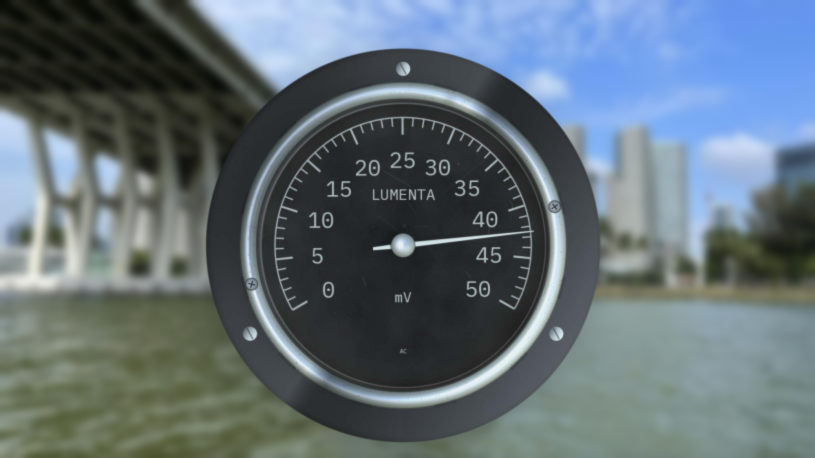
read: **42.5** mV
